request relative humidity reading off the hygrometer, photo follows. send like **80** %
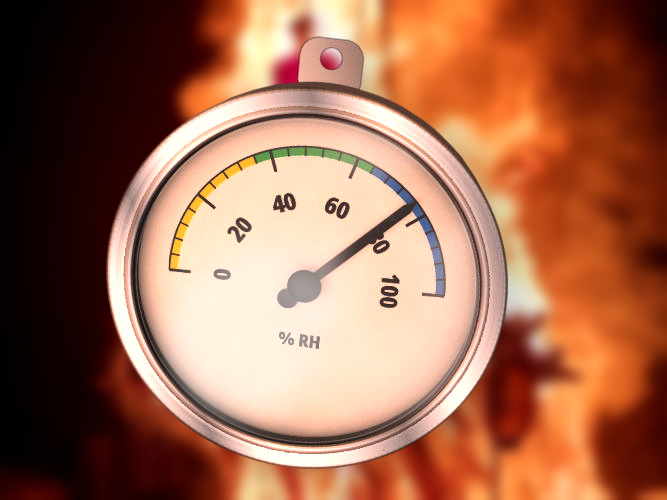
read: **76** %
